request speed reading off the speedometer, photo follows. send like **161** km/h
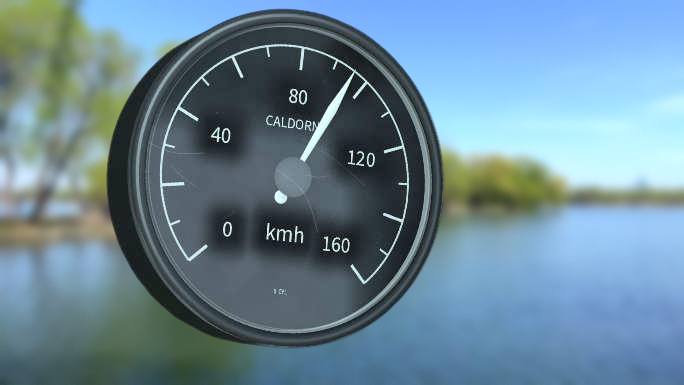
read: **95** km/h
